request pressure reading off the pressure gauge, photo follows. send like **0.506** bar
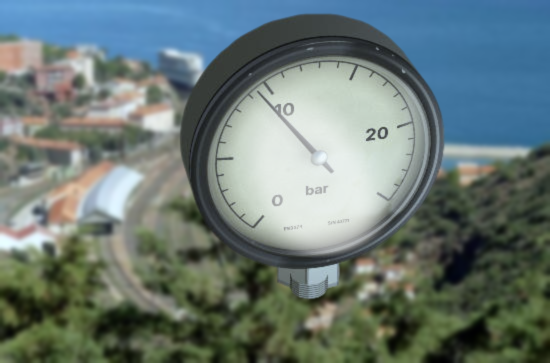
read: **9.5** bar
